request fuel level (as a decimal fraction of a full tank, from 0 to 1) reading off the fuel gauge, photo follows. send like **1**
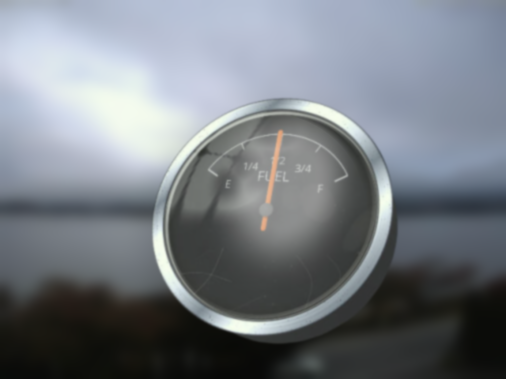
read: **0.5**
